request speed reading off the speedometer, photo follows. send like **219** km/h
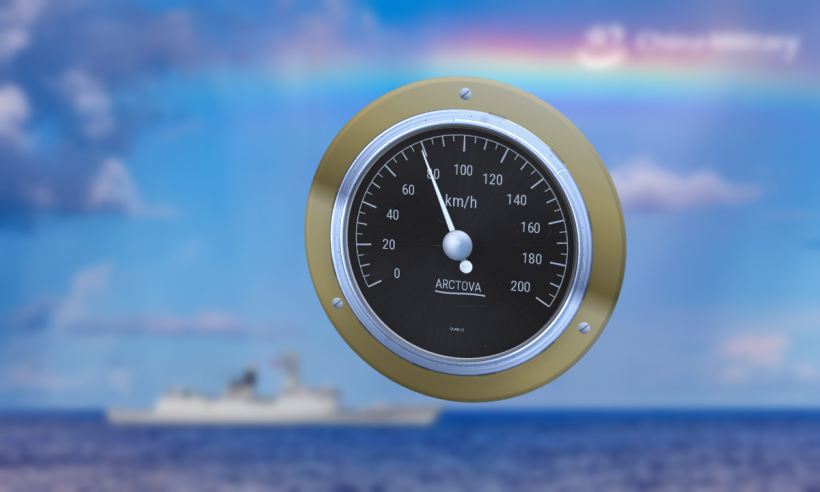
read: **80** km/h
